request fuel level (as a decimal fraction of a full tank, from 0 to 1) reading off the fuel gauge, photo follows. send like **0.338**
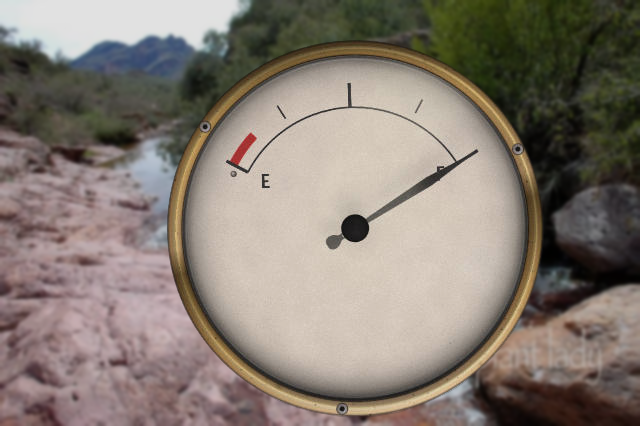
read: **1**
